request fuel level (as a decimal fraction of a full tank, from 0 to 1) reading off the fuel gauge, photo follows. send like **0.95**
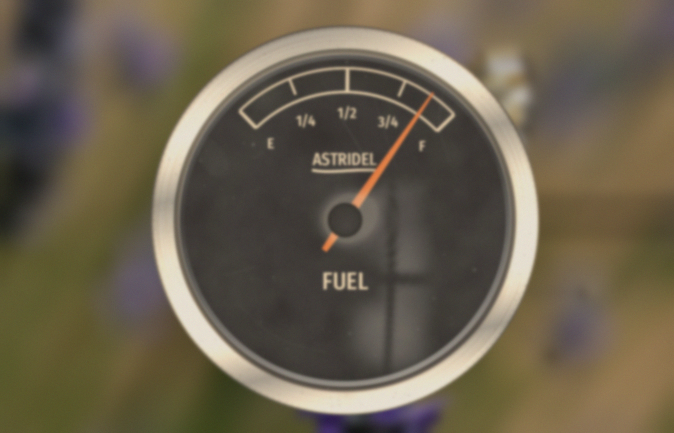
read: **0.875**
